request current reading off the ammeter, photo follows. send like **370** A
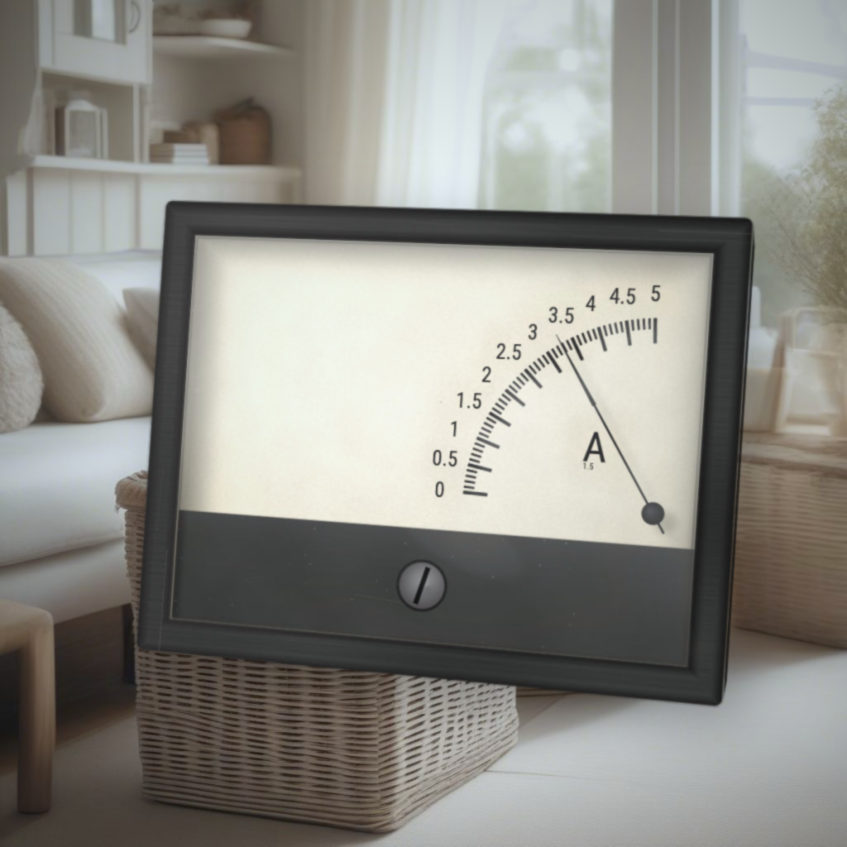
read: **3.3** A
